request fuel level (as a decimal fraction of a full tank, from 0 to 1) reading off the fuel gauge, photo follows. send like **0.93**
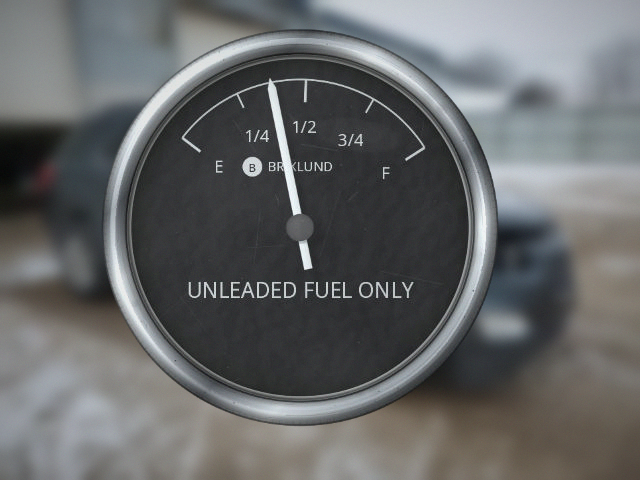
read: **0.375**
